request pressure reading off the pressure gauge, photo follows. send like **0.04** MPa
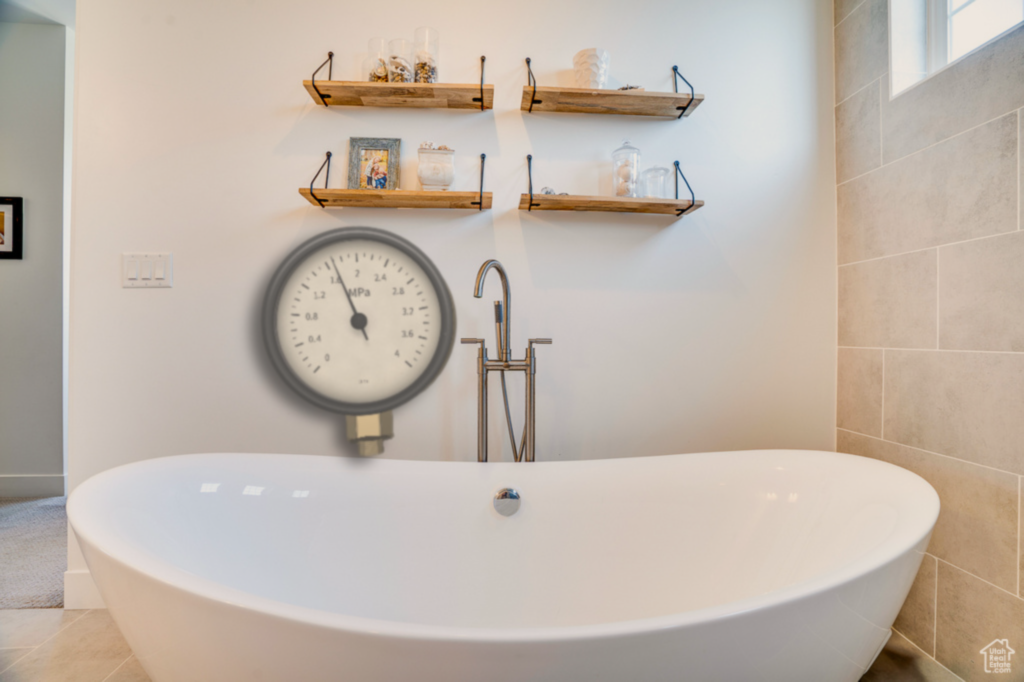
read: **1.7** MPa
